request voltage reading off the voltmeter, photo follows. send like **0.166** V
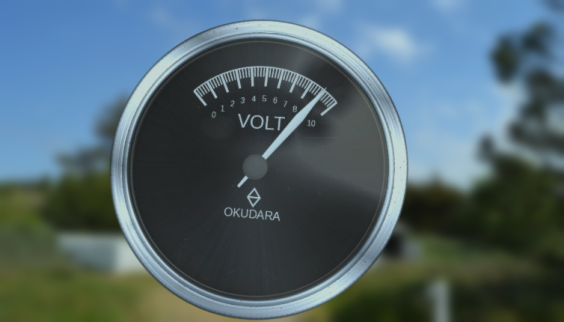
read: **9** V
